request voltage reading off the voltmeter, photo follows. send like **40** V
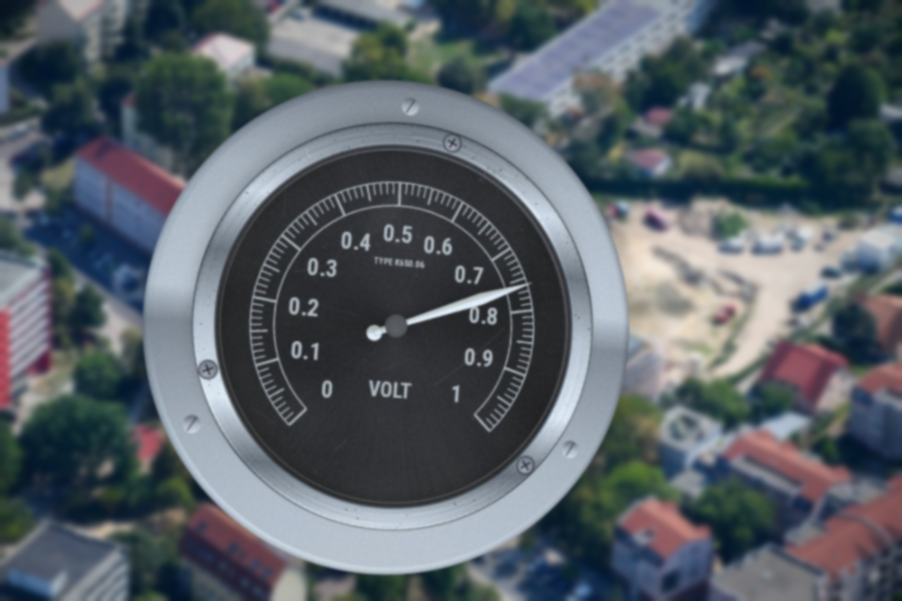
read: **0.76** V
